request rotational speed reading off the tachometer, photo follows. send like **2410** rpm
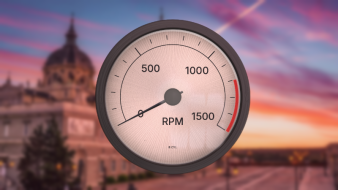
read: **0** rpm
